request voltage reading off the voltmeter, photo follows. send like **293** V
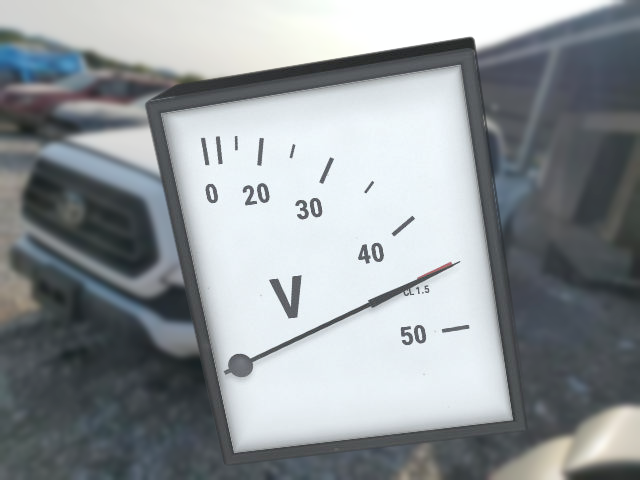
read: **45** V
